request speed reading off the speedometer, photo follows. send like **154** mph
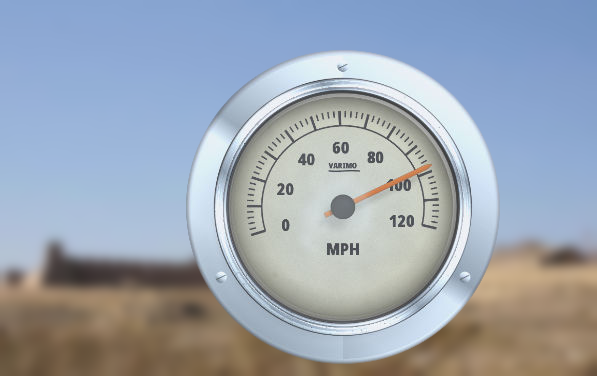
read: **98** mph
